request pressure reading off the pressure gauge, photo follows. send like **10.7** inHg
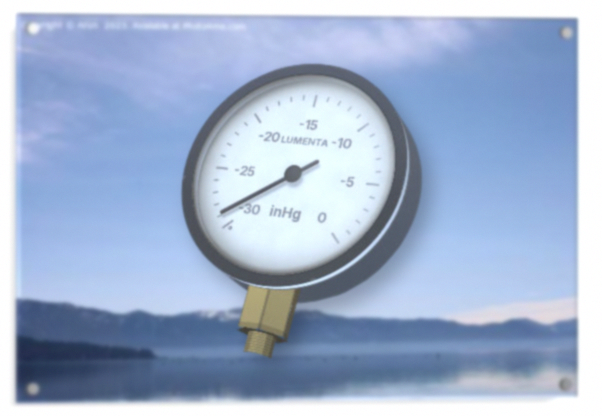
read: **-29** inHg
